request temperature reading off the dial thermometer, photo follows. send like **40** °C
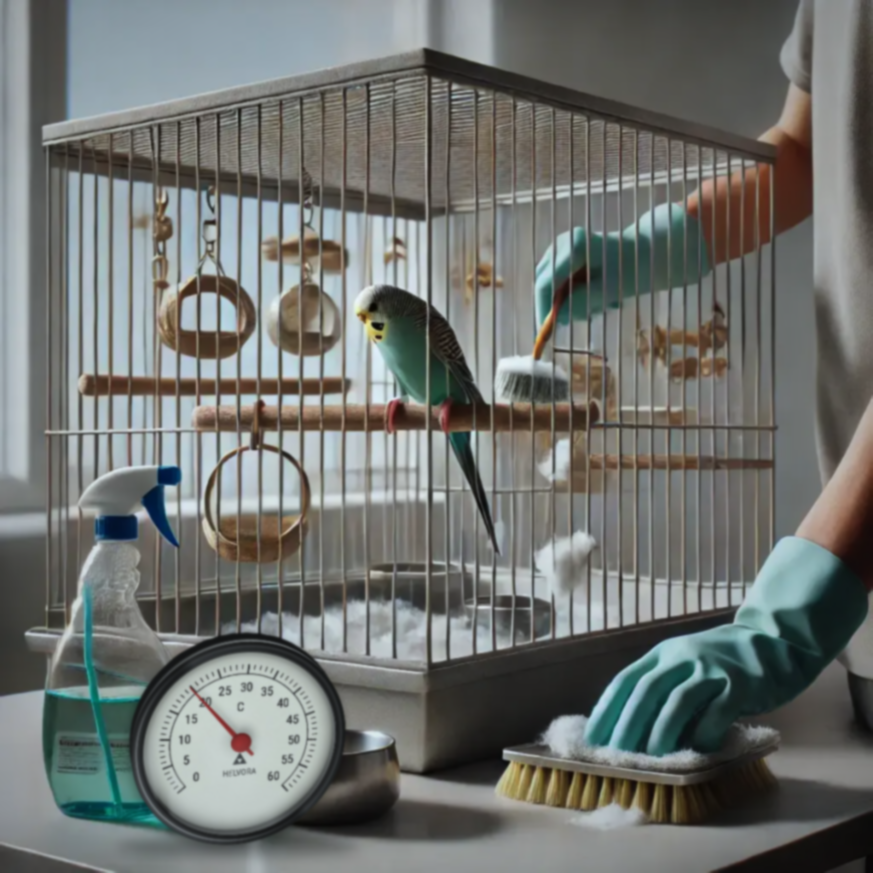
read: **20** °C
